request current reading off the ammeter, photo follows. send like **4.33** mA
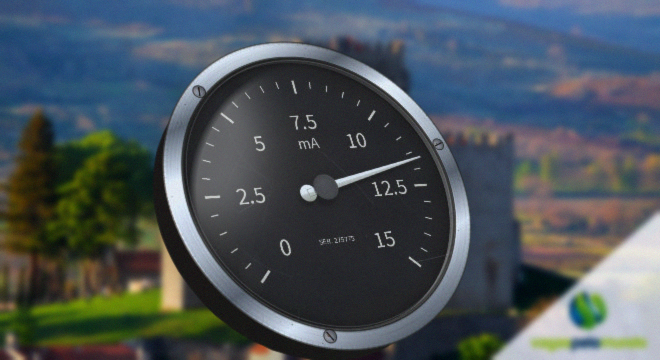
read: **11.75** mA
